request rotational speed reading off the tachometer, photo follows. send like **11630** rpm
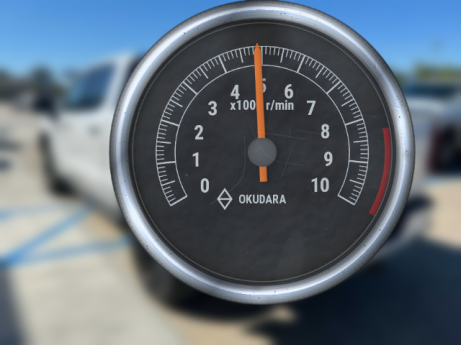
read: **4900** rpm
